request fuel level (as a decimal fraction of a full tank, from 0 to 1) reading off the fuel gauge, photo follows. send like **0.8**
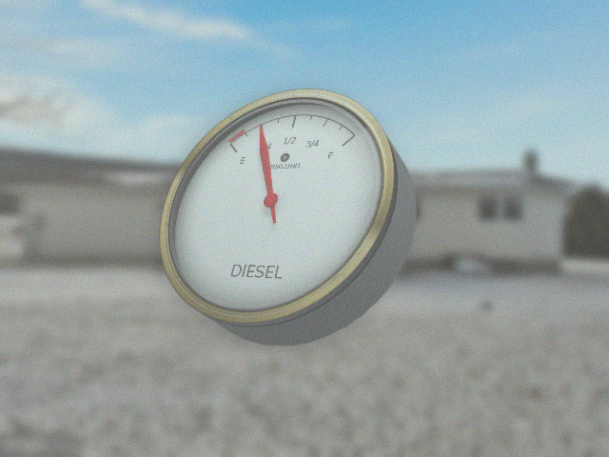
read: **0.25**
